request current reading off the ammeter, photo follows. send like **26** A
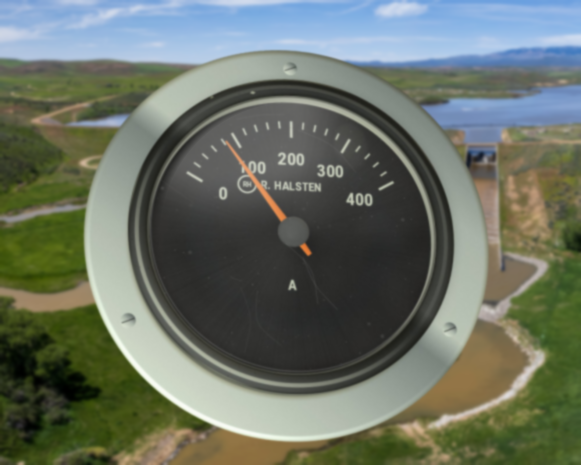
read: **80** A
